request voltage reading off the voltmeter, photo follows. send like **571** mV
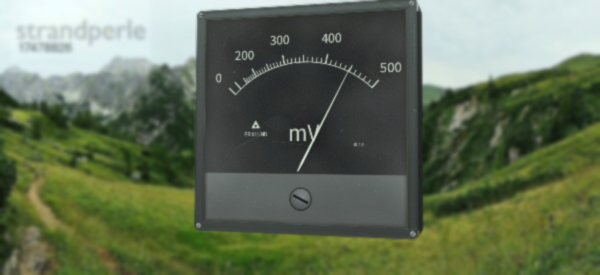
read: **450** mV
